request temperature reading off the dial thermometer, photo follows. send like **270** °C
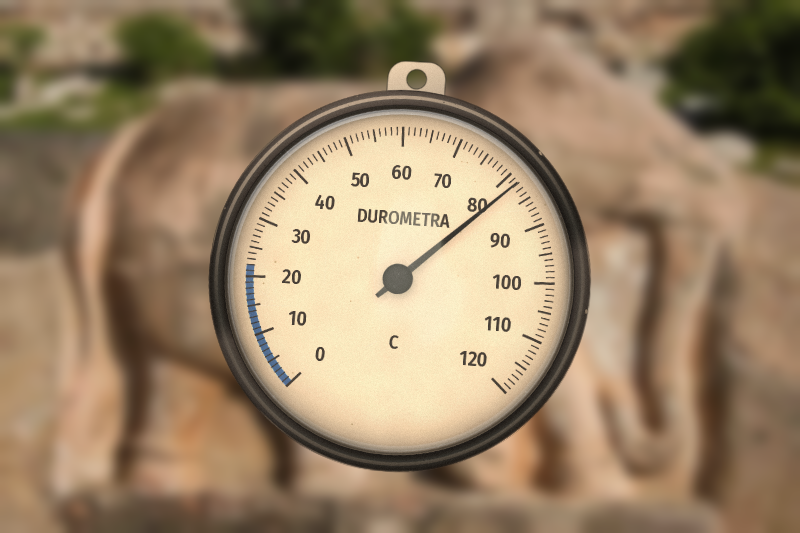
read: **82** °C
